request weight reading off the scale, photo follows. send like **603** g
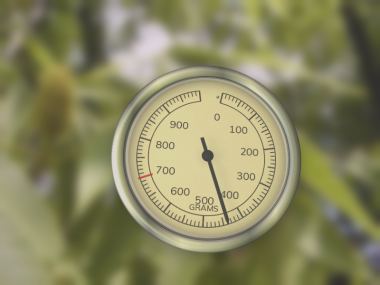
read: **440** g
